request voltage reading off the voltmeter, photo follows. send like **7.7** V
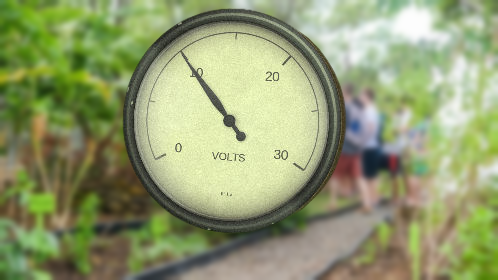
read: **10** V
